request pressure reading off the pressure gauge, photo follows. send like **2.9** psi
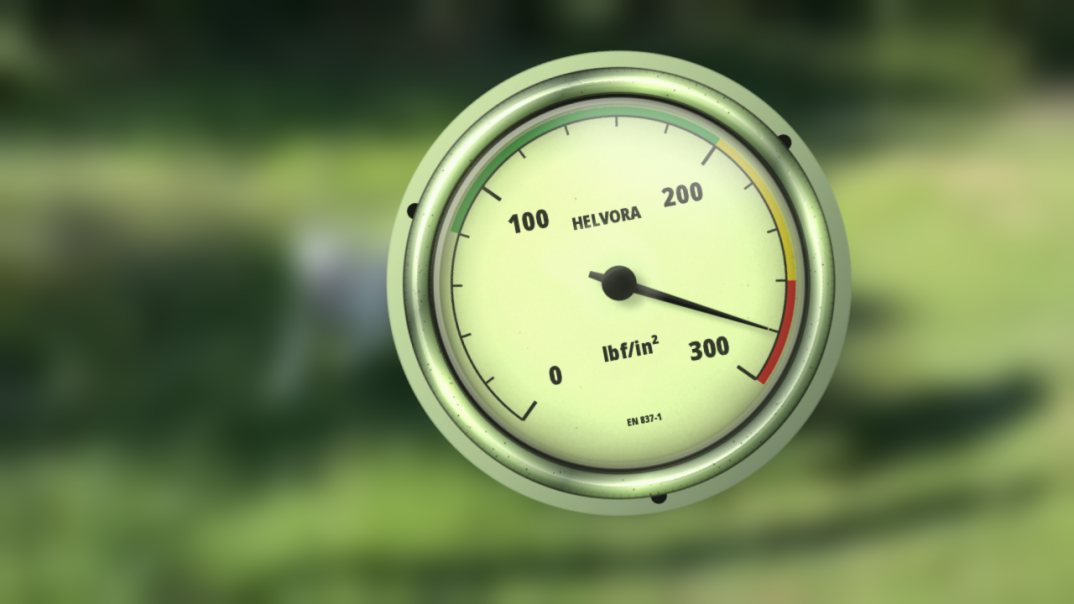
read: **280** psi
